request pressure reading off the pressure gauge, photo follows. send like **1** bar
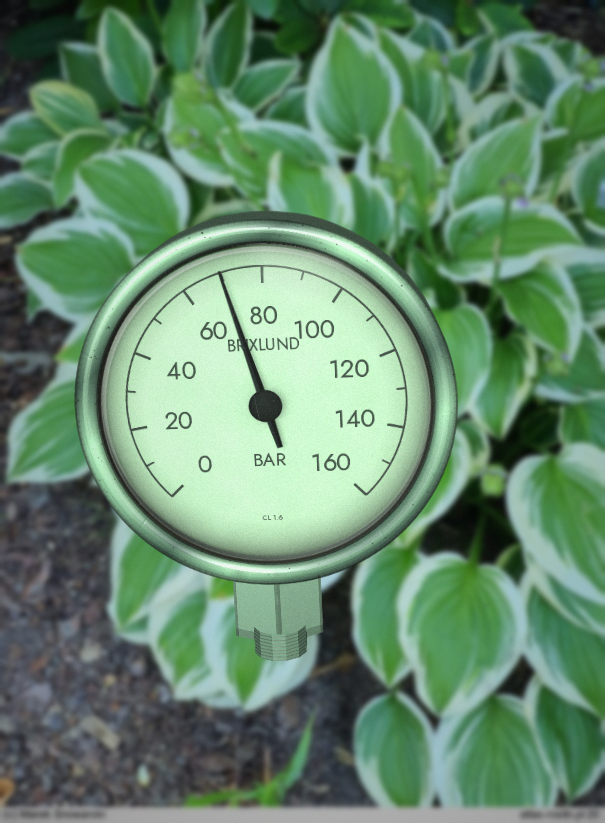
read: **70** bar
